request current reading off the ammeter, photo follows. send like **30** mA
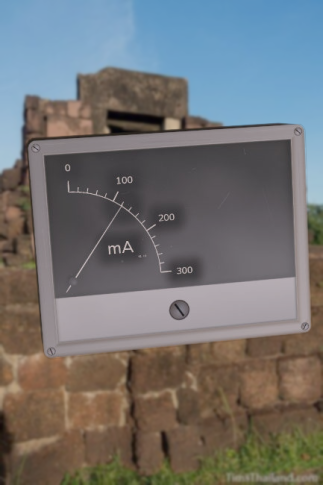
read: **120** mA
